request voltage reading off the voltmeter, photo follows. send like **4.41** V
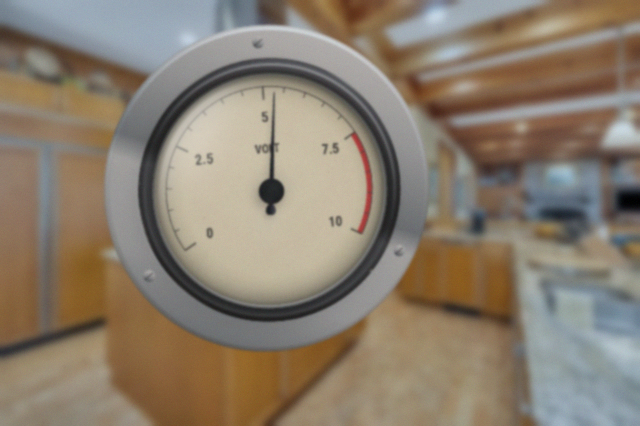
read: **5.25** V
